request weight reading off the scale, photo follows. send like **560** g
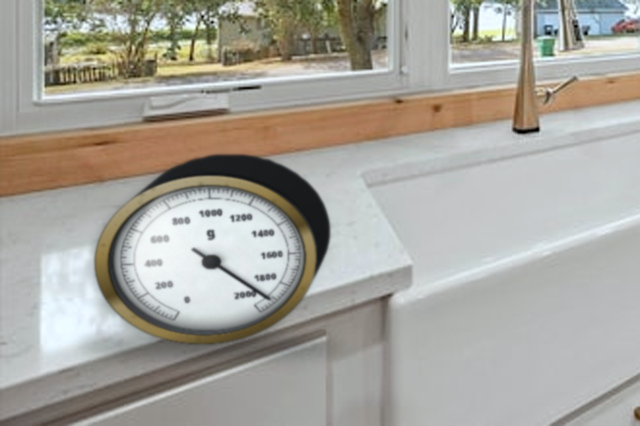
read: **1900** g
